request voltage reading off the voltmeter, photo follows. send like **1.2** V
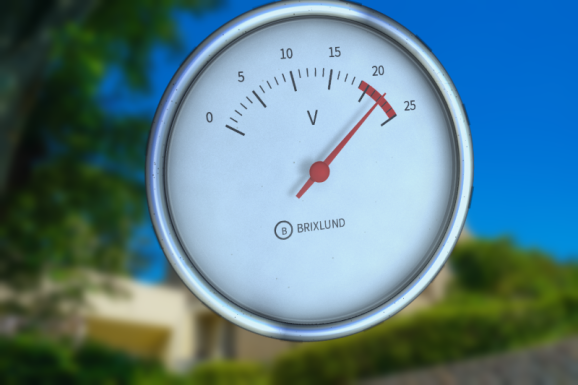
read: **22** V
